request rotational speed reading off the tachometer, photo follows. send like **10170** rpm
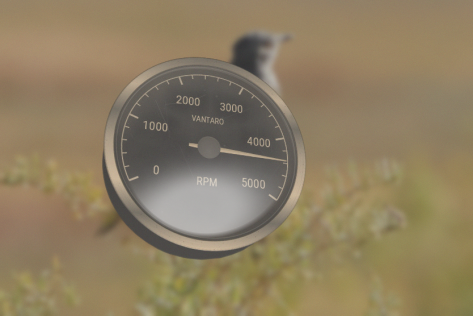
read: **4400** rpm
